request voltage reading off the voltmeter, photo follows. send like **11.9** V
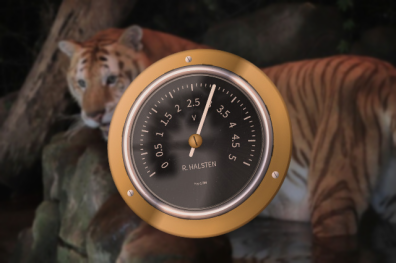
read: **3** V
